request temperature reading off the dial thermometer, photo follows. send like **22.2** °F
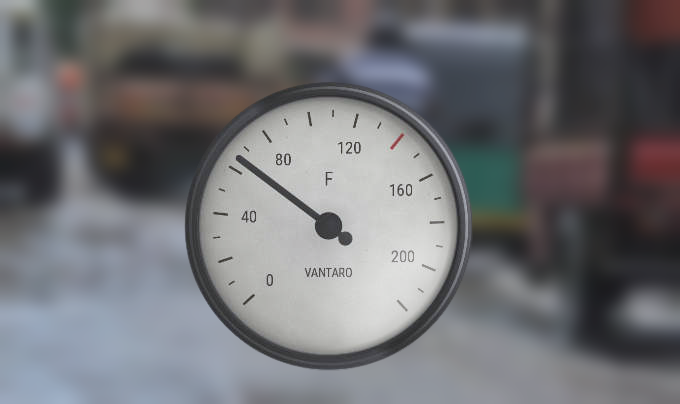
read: **65** °F
